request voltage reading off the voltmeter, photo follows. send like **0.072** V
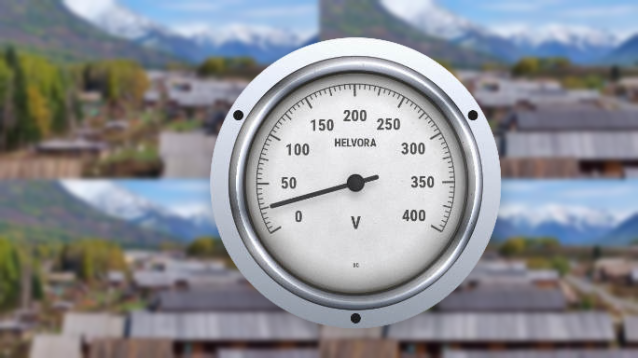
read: **25** V
